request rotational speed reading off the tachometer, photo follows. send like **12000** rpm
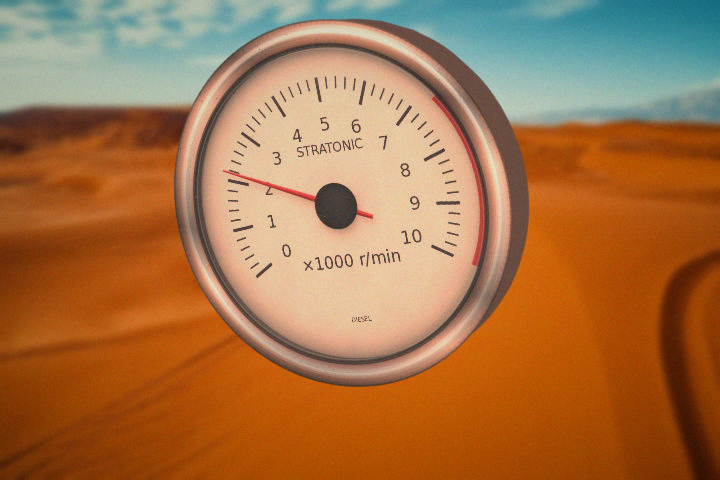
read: **2200** rpm
